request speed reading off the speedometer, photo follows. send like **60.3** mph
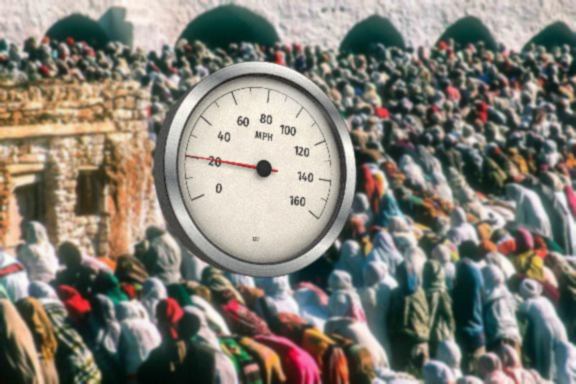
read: **20** mph
